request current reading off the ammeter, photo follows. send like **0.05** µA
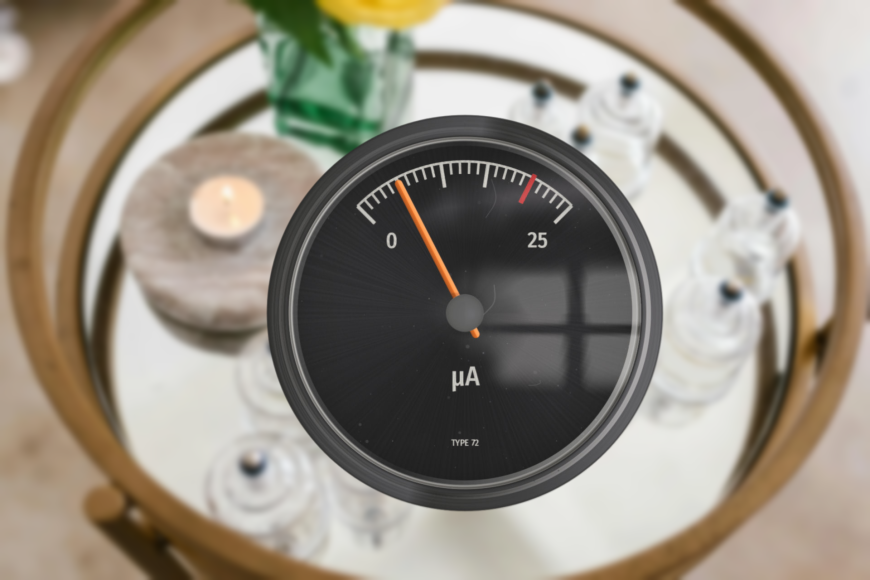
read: **5** µA
